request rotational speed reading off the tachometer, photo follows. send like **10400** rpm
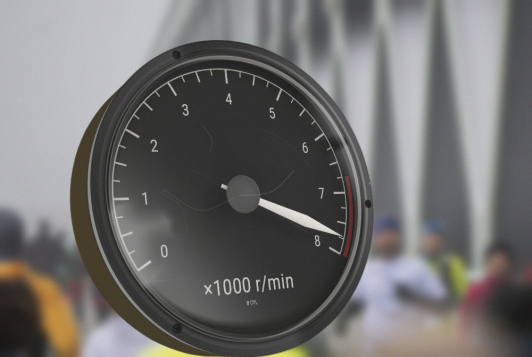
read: **7750** rpm
